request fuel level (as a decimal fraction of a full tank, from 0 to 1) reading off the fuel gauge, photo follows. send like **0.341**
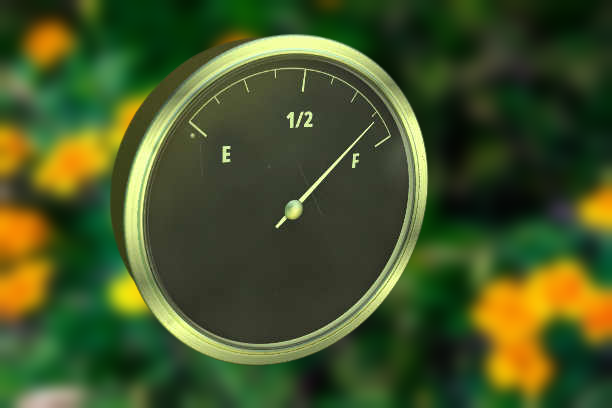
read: **0.875**
